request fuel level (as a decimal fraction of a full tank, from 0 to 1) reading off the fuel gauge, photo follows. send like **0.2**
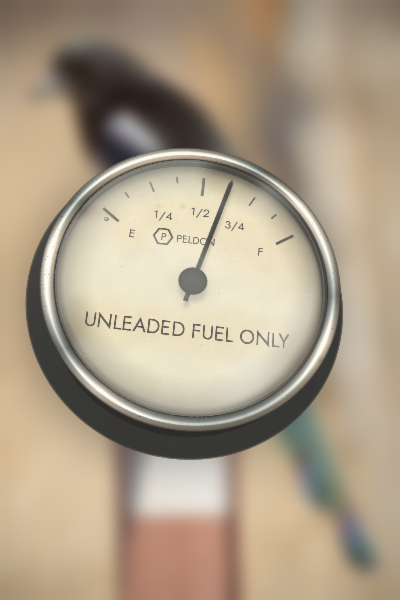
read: **0.625**
